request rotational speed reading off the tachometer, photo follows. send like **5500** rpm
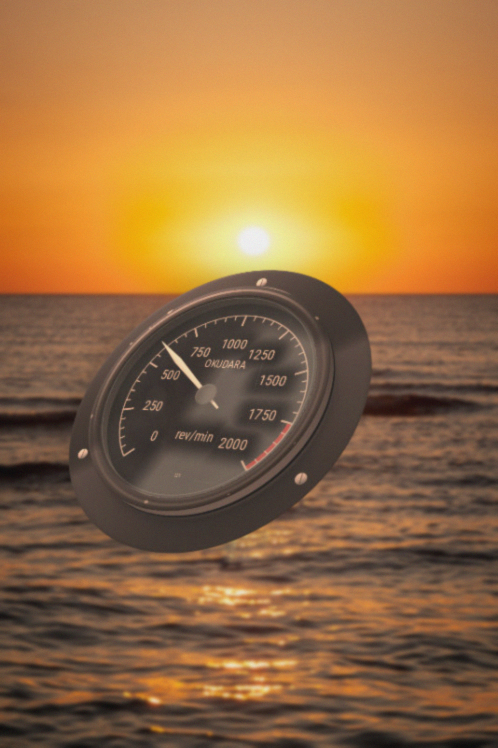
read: **600** rpm
